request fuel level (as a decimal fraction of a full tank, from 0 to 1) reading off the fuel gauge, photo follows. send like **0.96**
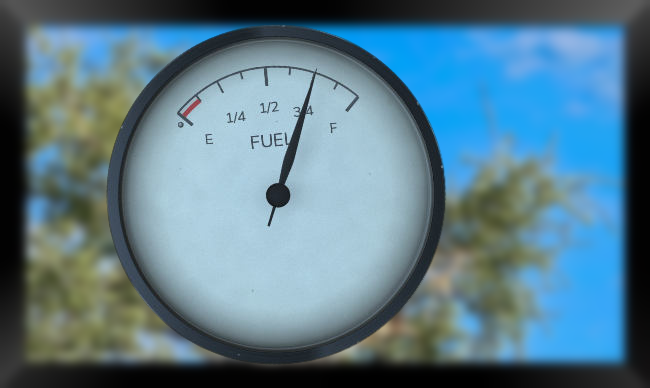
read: **0.75**
